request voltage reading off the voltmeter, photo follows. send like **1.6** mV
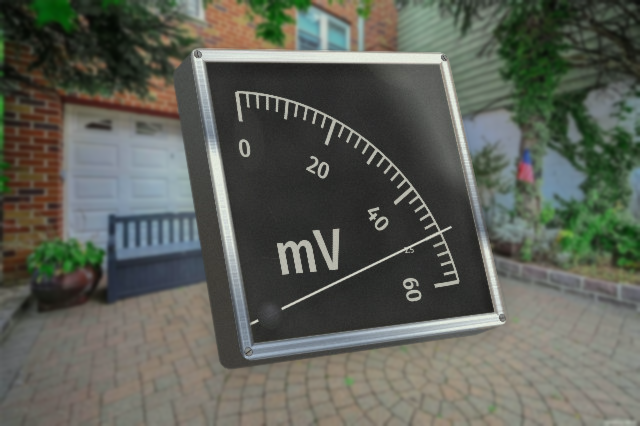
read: **50** mV
